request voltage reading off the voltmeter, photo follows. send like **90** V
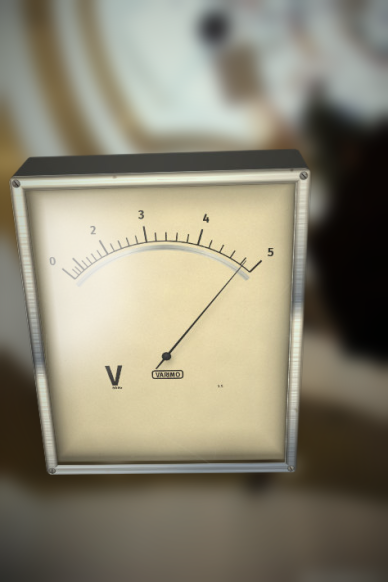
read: **4.8** V
